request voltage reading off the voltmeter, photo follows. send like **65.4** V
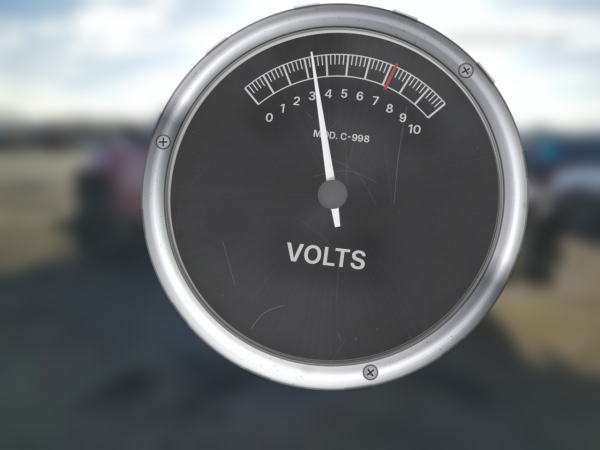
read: **3.4** V
